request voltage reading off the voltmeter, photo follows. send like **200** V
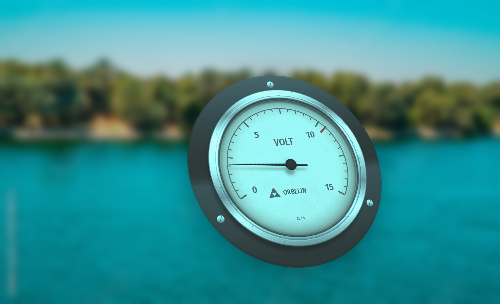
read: **2** V
